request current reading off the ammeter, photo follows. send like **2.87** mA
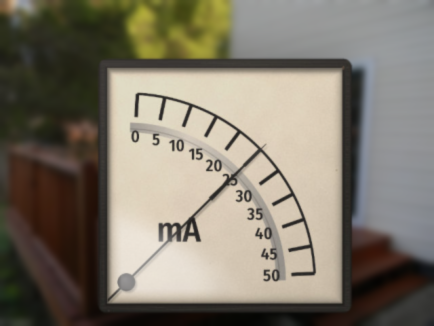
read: **25** mA
